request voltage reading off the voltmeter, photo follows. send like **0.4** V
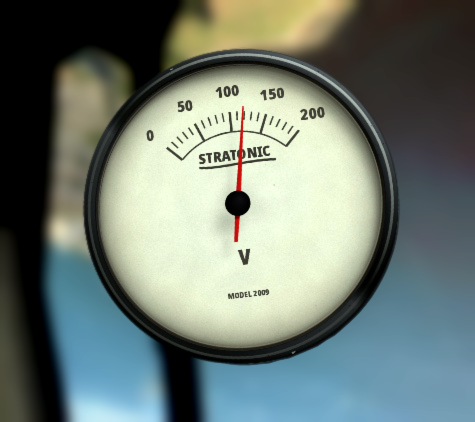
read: **120** V
